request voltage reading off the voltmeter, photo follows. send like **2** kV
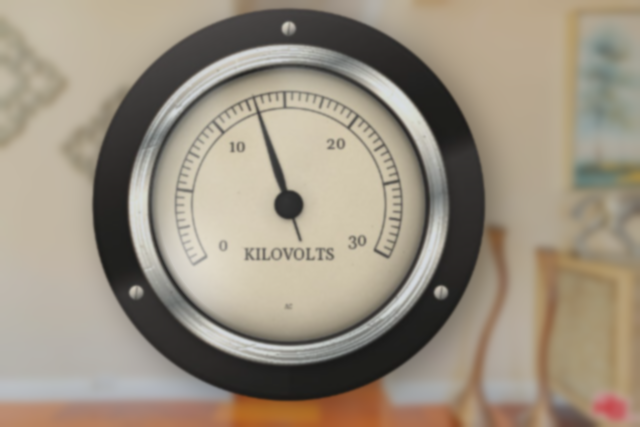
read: **13** kV
